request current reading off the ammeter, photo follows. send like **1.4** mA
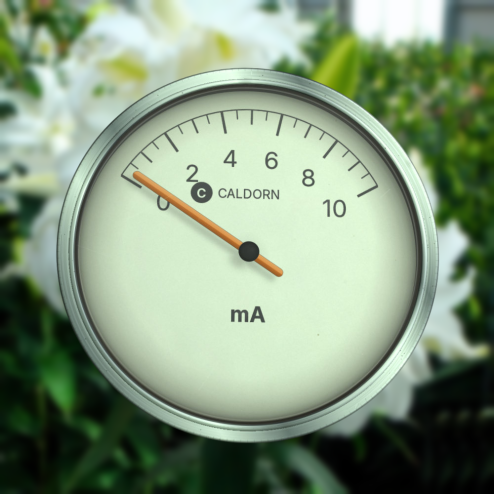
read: **0.25** mA
